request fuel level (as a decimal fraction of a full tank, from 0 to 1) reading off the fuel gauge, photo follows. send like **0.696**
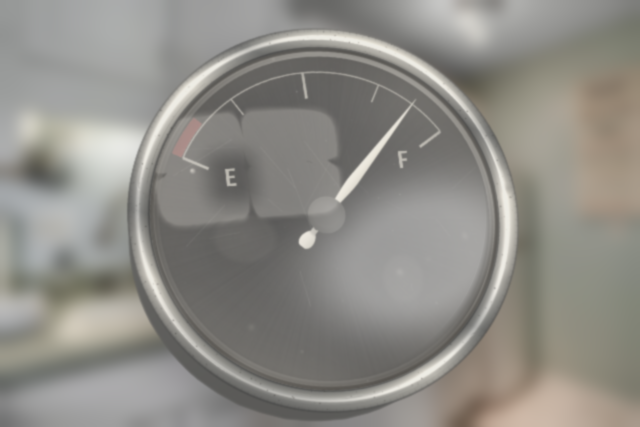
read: **0.875**
